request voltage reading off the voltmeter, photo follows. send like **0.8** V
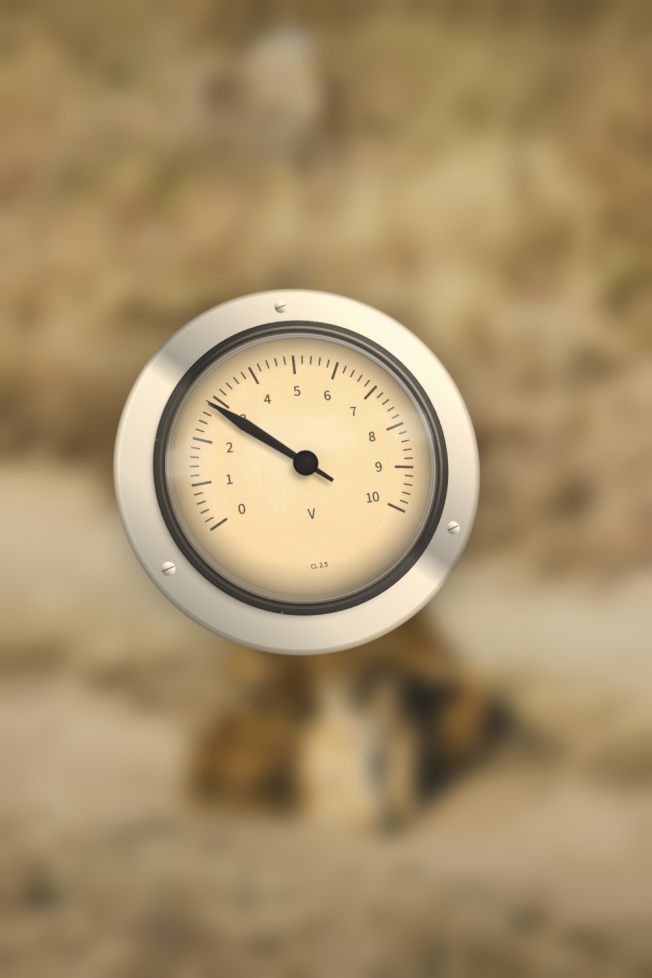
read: **2.8** V
